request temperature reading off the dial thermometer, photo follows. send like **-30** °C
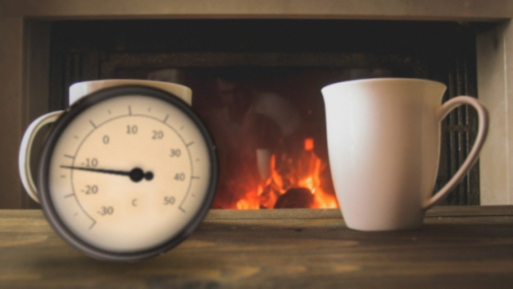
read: **-12.5** °C
